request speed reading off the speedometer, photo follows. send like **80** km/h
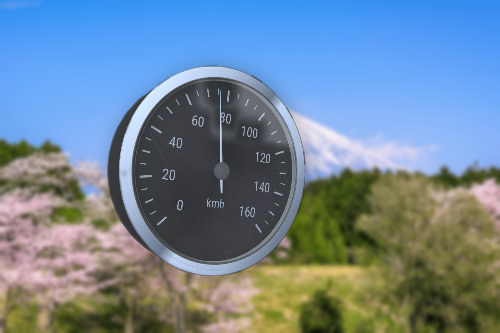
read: **75** km/h
